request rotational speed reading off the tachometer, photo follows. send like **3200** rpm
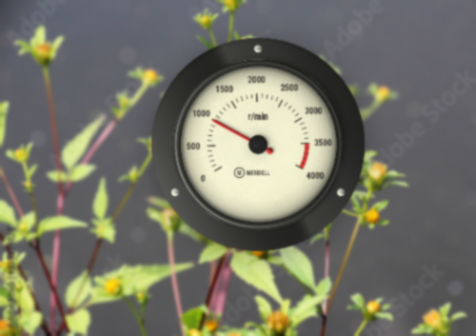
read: **1000** rpm
